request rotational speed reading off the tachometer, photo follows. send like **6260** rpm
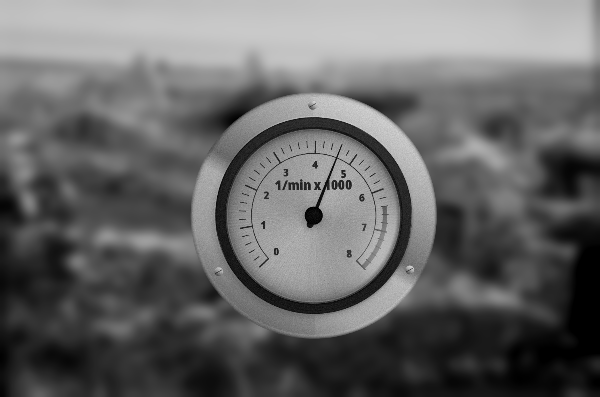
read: **4600** rpm
